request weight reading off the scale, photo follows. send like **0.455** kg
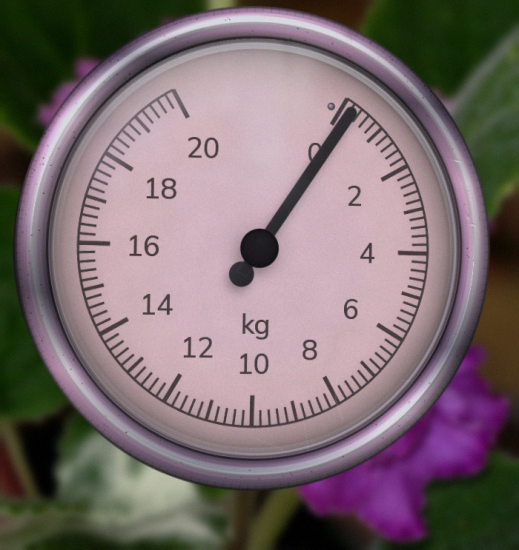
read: **0.2** kg
